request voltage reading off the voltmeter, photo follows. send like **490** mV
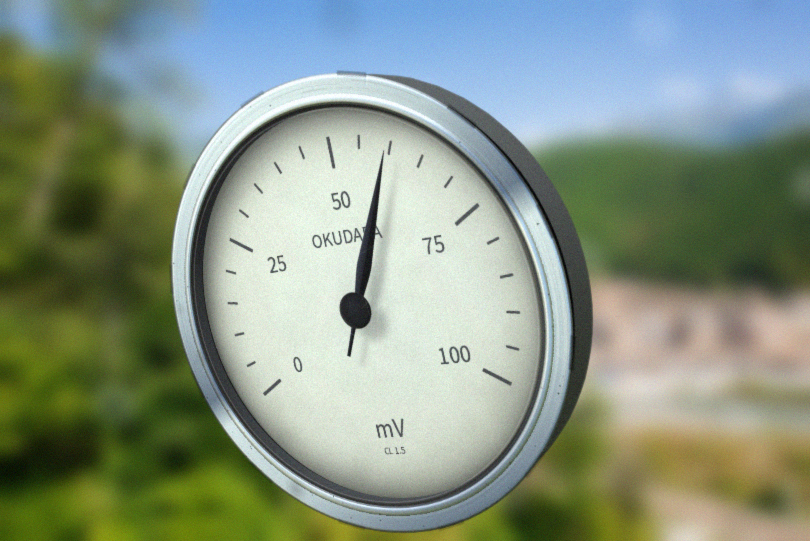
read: **60** mV
